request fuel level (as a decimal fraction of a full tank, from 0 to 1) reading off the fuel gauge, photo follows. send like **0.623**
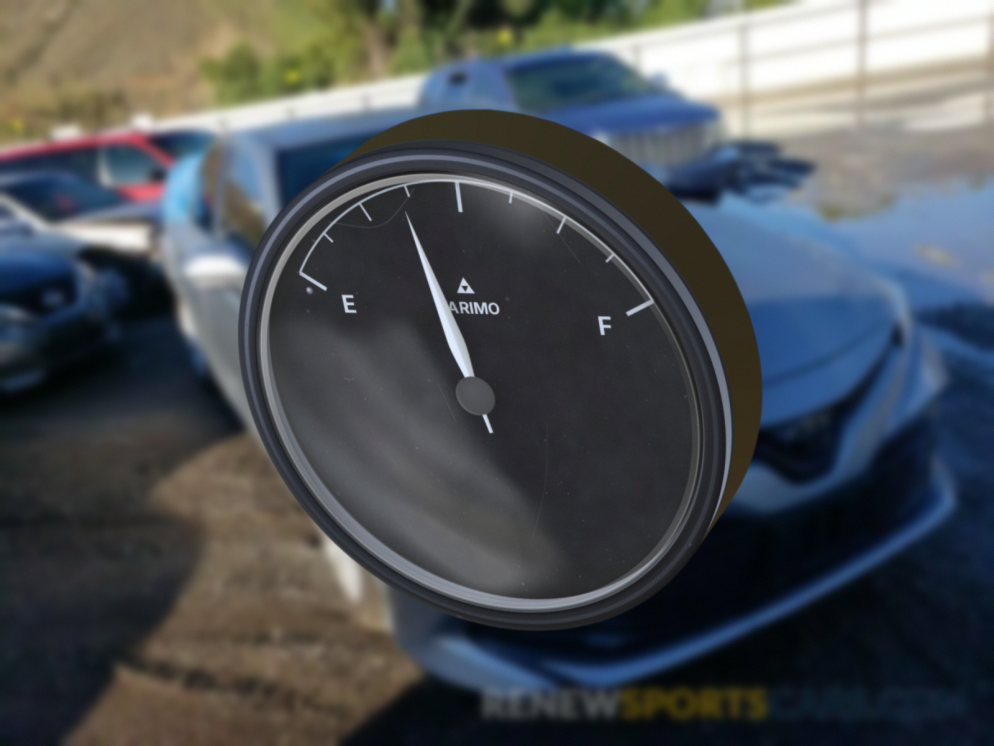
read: **0.375**
